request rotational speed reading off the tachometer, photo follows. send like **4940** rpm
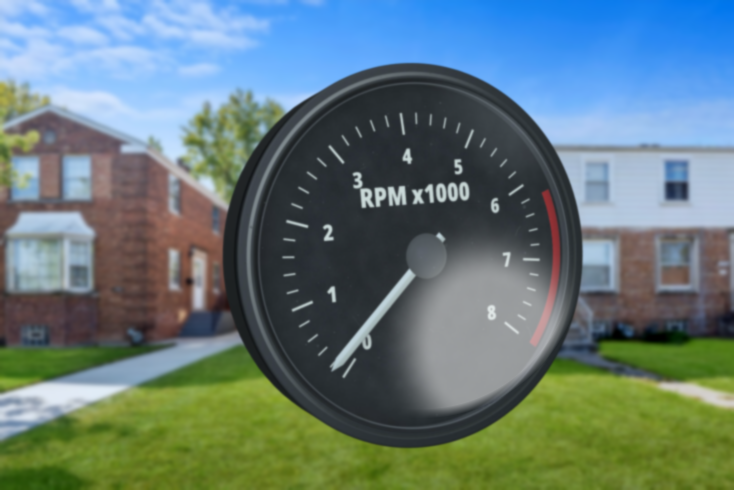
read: **200** rpm
